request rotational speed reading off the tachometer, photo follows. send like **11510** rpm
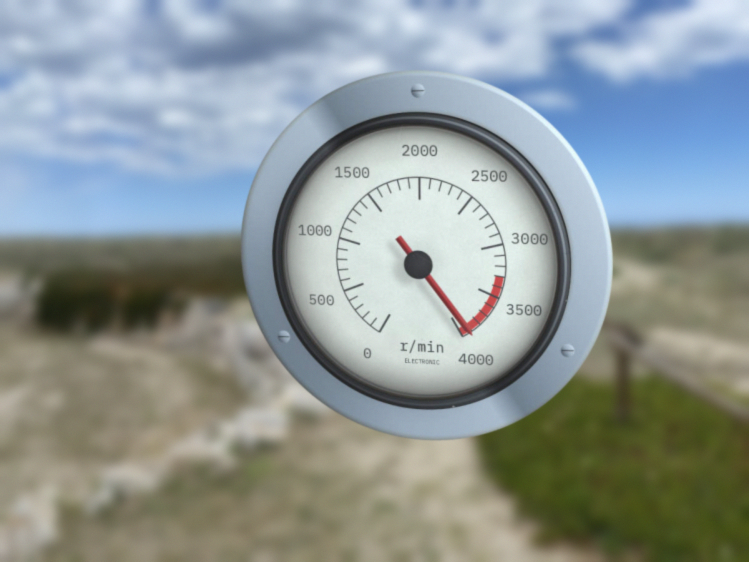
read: **3900** rpm
